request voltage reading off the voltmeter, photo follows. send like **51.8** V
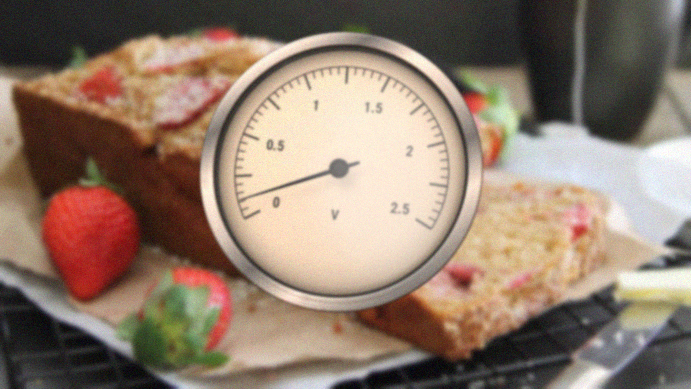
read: **0.1** V
